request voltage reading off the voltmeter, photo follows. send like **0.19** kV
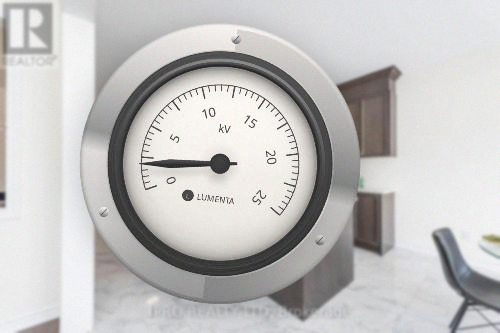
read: **2** kV
